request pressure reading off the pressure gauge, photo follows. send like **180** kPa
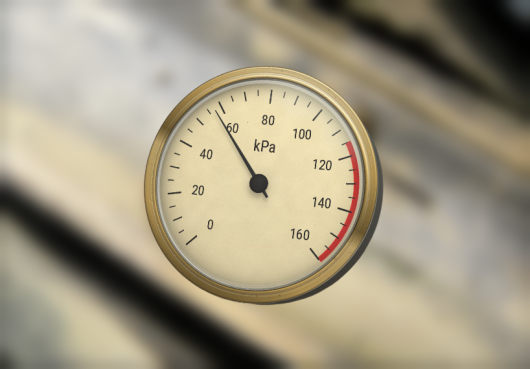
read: **57.5** kPa
